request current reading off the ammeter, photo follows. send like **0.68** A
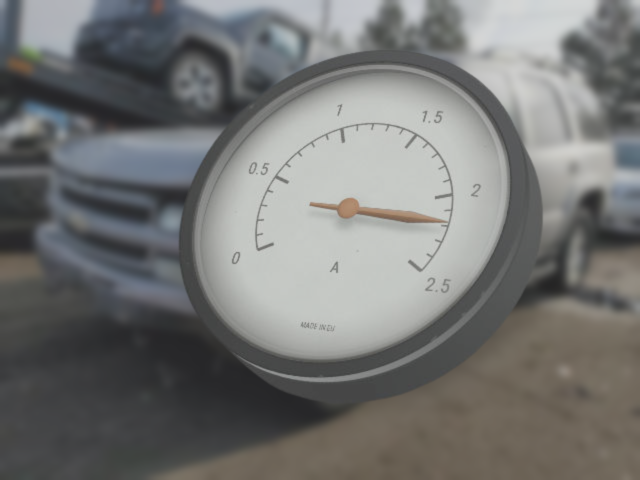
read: **2.2** A
